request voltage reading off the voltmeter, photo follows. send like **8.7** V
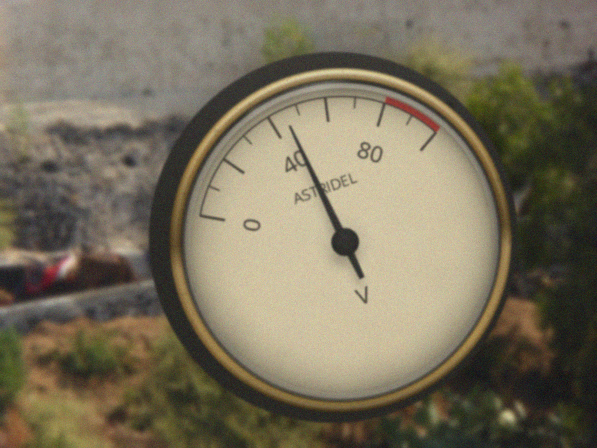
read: **45** V
